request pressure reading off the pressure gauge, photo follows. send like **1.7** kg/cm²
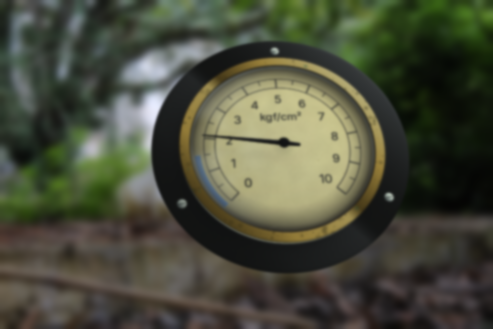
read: **2** kg/cm²
